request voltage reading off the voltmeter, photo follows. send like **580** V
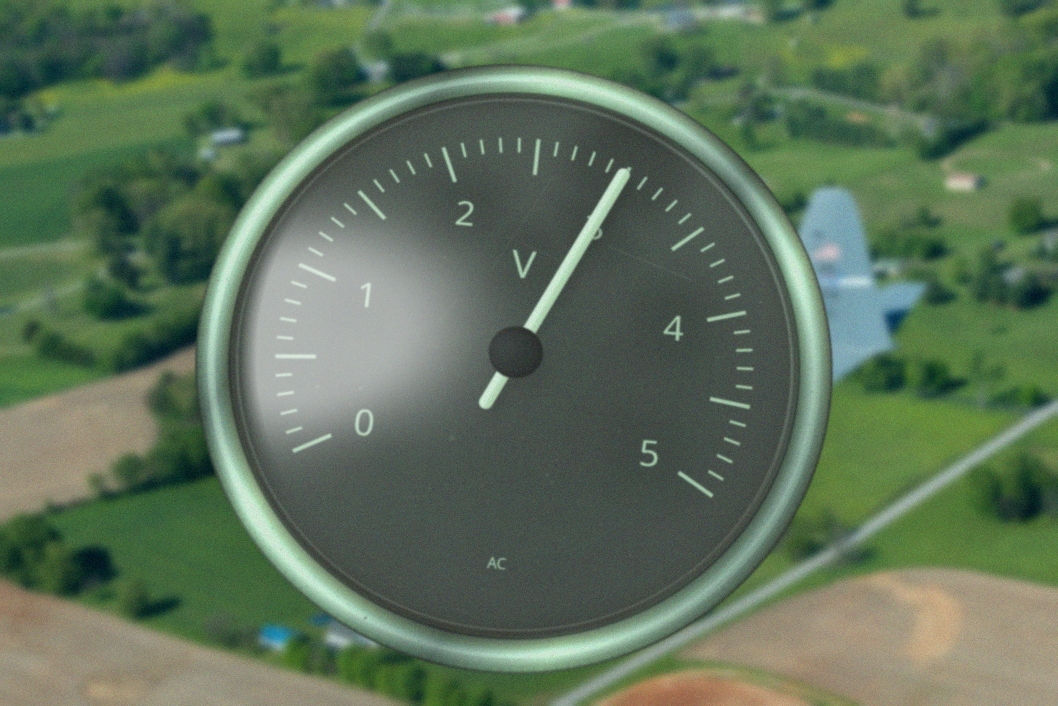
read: **3** V
